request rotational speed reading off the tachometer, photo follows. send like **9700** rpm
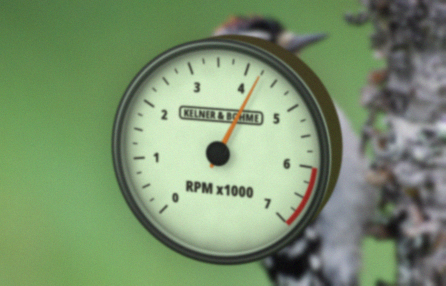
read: **4250** rpm
